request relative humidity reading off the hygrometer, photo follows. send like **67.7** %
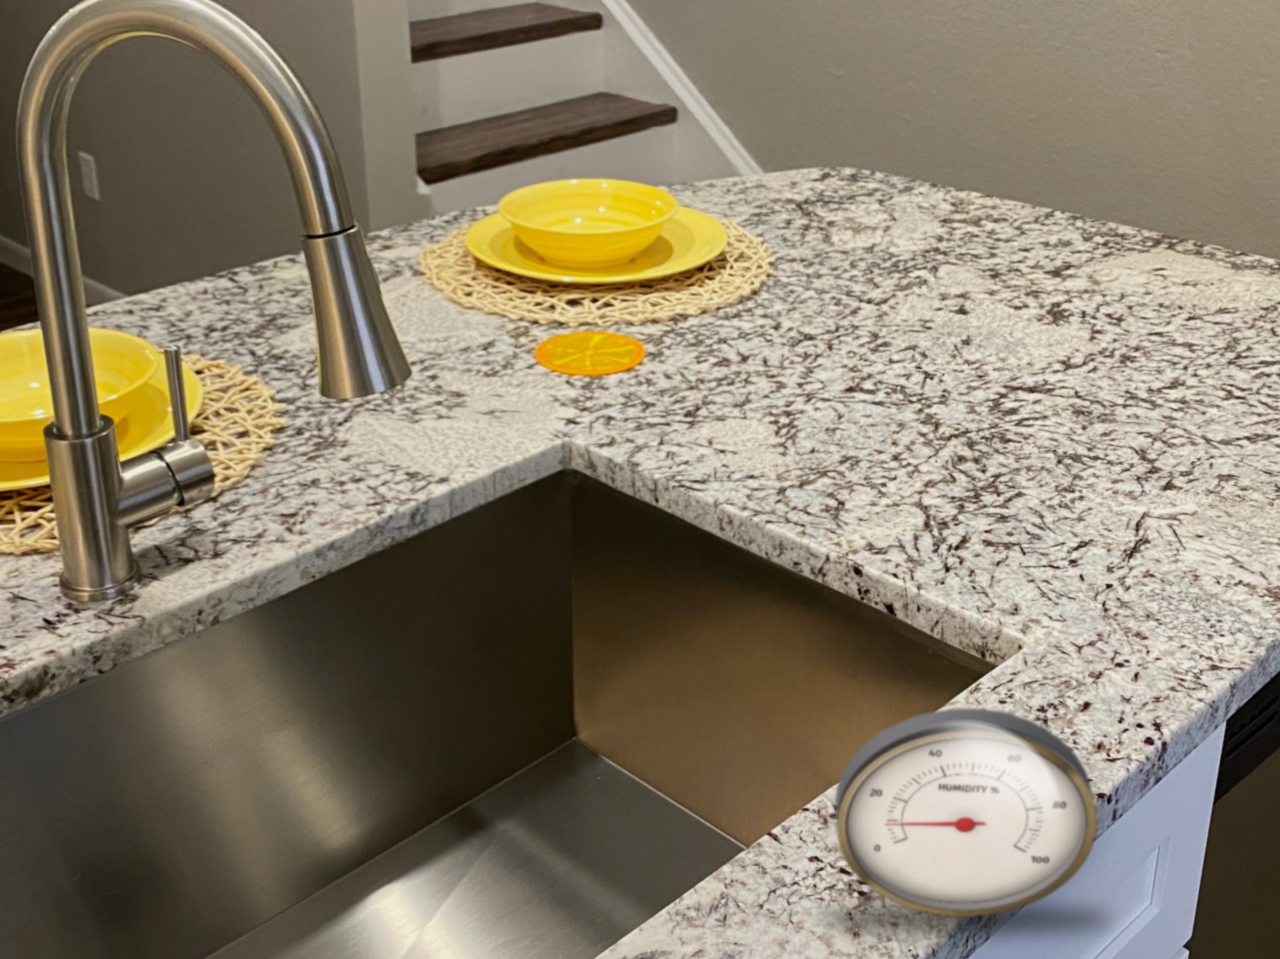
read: **10** %
